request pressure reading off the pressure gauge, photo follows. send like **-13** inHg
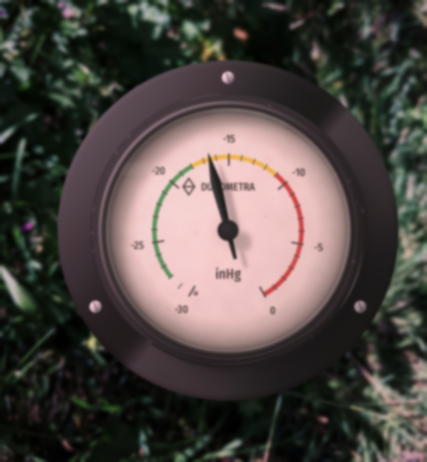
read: **-16.5** inHg
